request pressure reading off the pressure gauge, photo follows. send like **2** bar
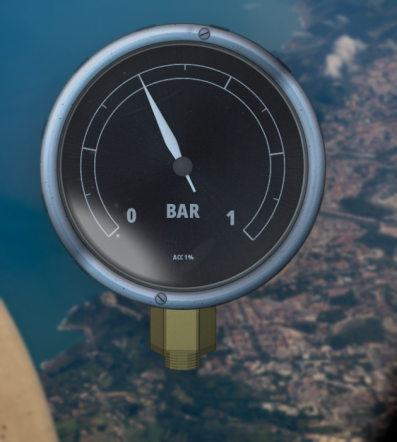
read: **0.4** bar
